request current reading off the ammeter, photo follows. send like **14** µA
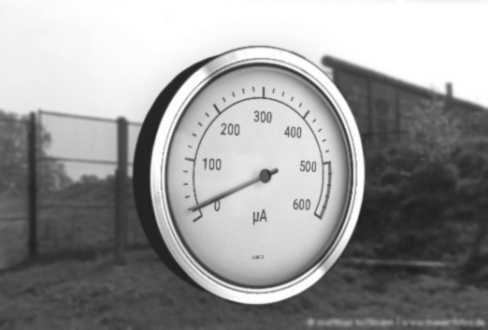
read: **20** µA
